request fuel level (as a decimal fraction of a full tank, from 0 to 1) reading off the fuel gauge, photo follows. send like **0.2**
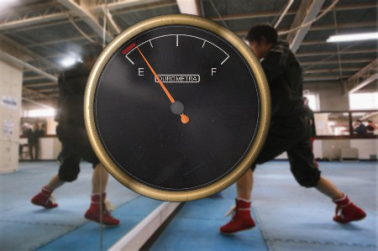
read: **0.125**
